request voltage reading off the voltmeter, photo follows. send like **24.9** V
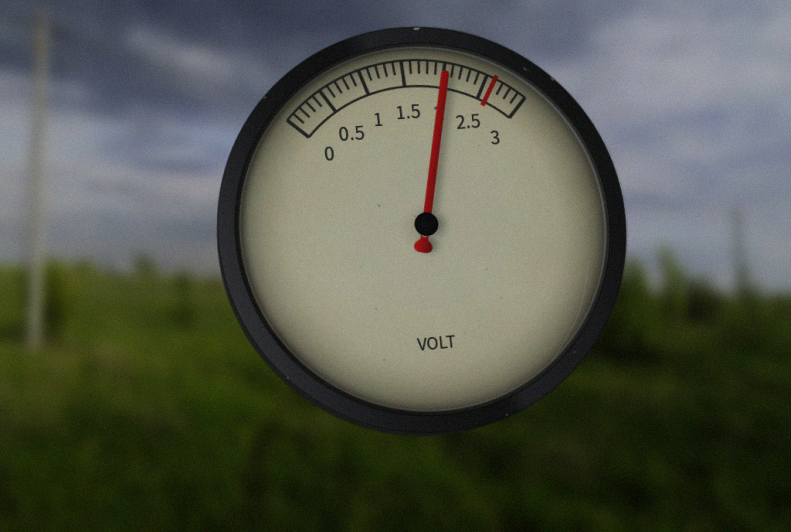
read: **2** V
